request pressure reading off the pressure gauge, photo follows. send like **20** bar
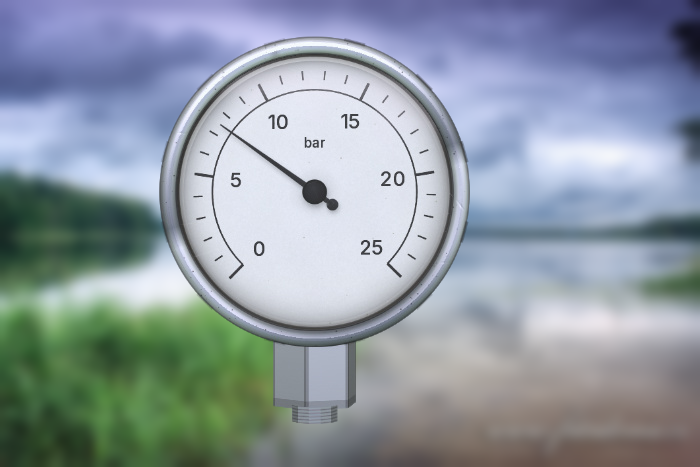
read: **7.5** bar
